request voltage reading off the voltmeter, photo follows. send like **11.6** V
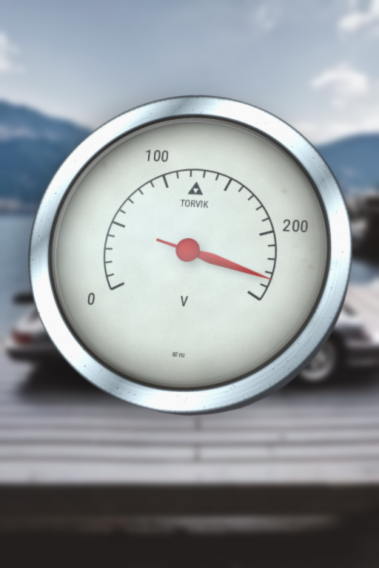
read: **235** V
